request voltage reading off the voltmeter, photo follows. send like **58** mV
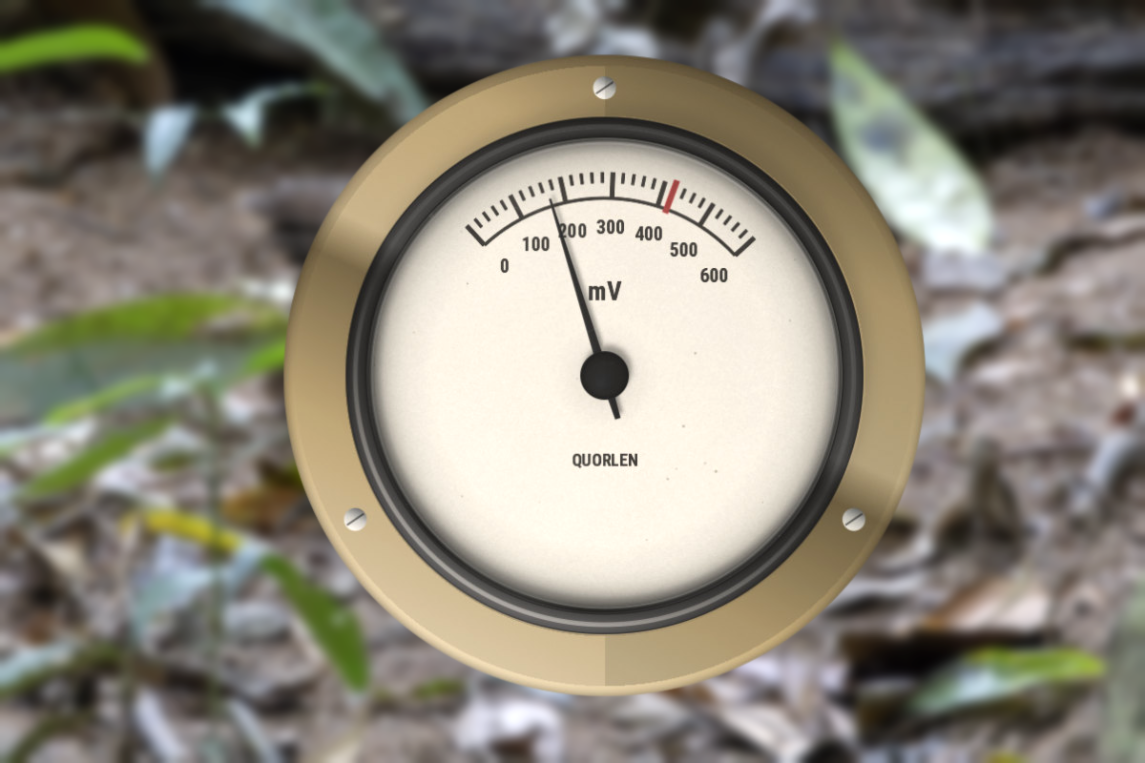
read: **170** mV
